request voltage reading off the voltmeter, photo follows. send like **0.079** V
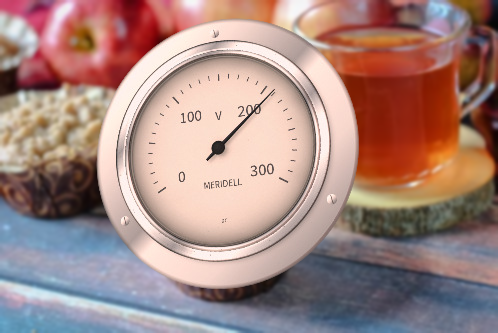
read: **210** V
